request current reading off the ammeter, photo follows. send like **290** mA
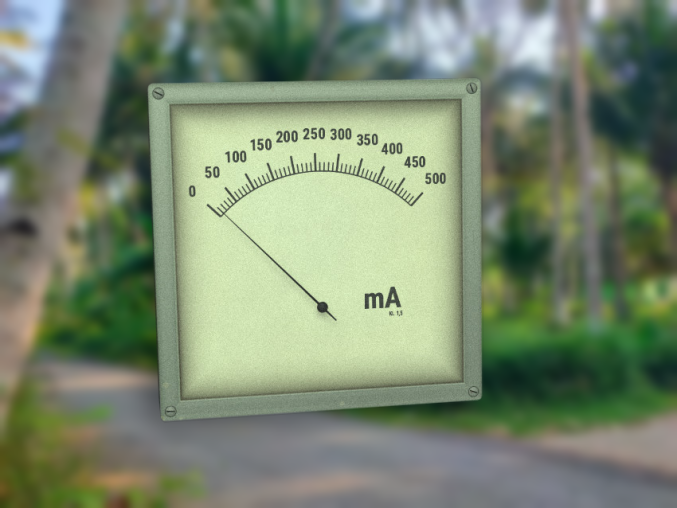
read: **10** mA
